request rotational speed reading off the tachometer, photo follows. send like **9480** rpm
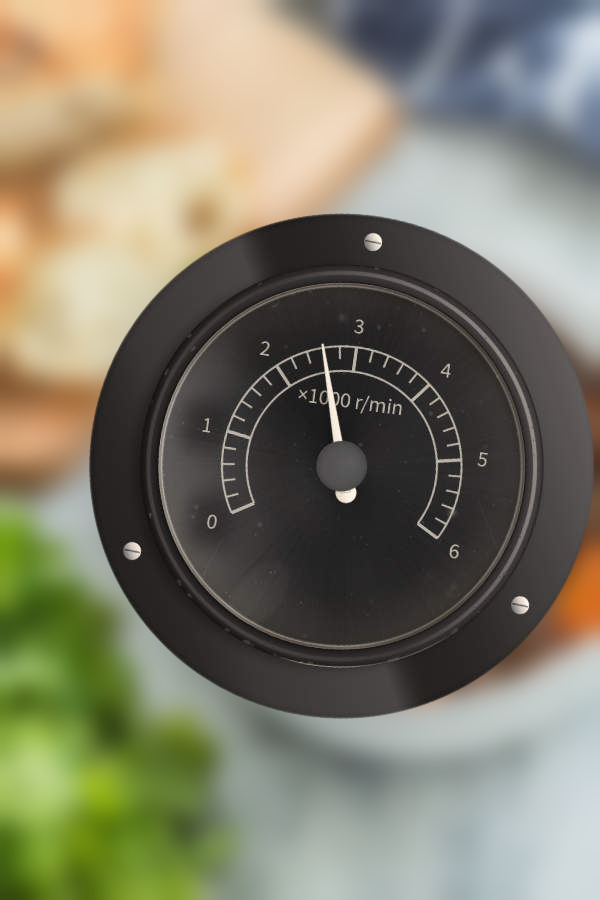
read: **2600** rpm
